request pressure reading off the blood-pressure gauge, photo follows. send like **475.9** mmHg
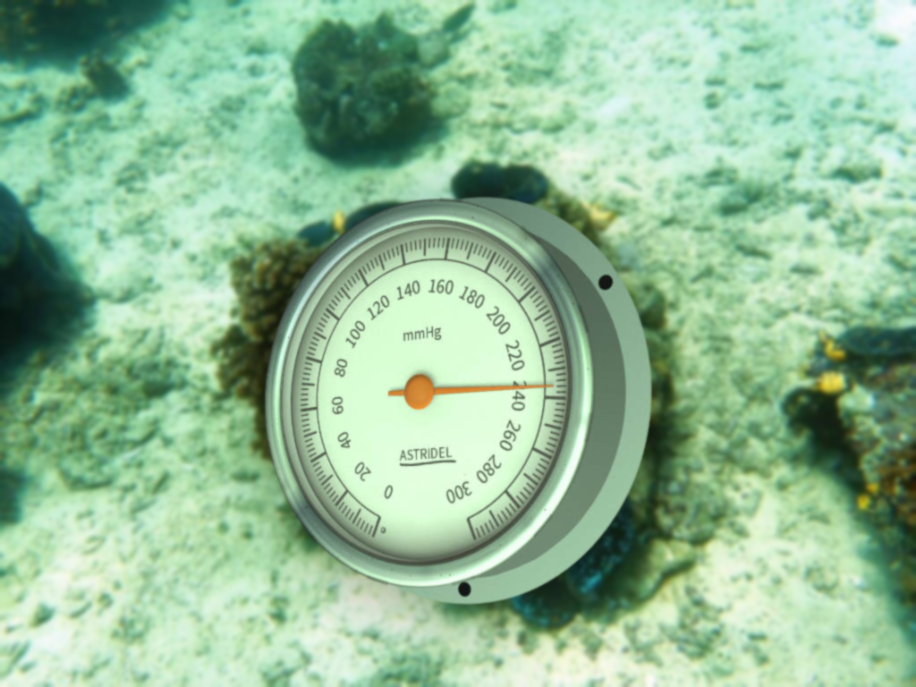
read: **236** mmHg
